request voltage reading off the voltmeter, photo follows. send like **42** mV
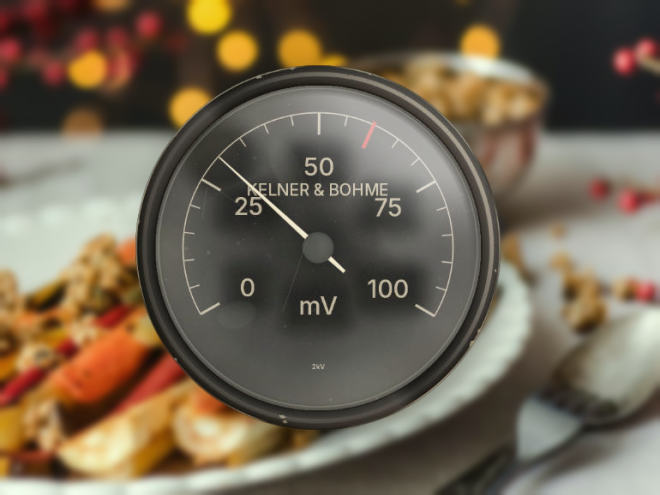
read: **30** mV
